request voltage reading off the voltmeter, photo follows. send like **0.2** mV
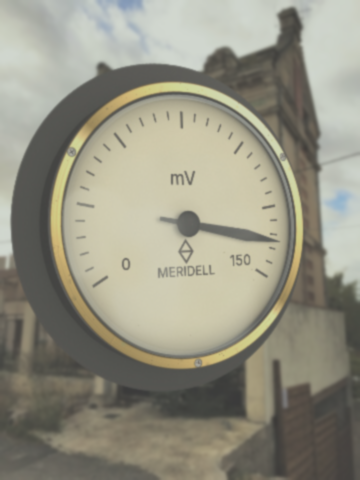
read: **137.5** mV
